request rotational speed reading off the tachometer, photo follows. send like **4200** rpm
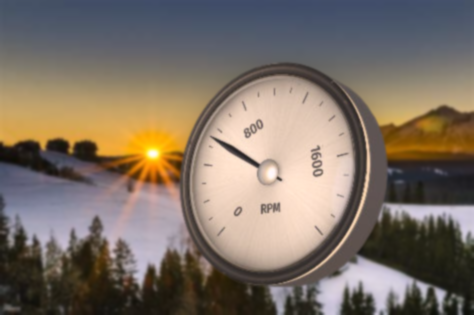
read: **550** rpm
